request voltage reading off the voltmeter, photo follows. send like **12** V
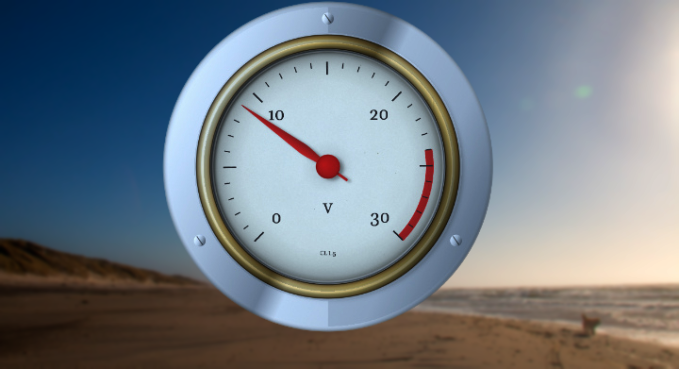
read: **9** V
